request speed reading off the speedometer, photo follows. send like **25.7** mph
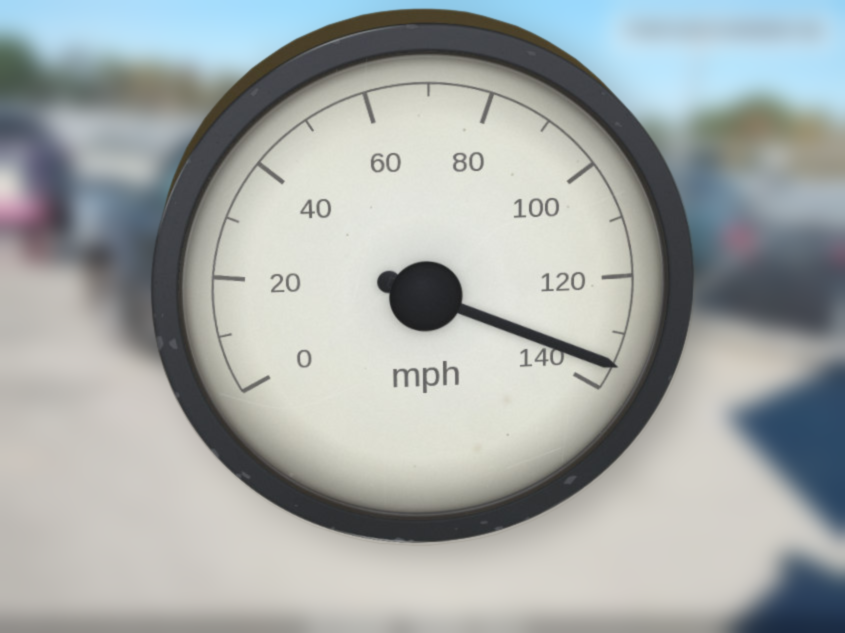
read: **135** mph
